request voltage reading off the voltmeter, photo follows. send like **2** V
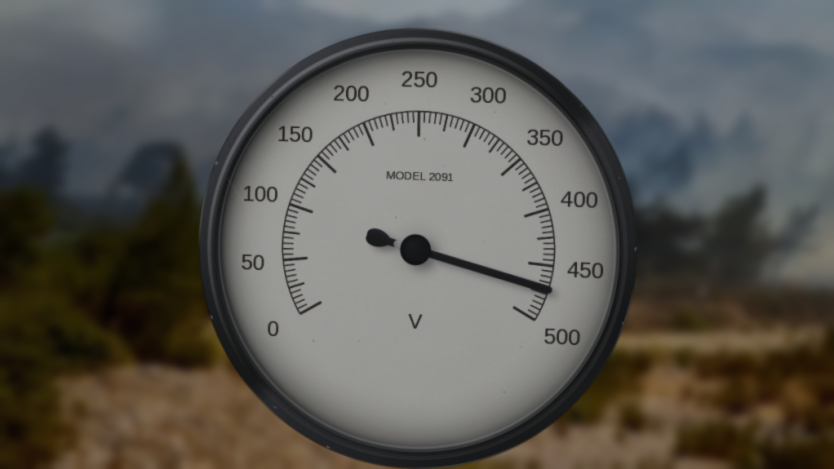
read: **470** V
